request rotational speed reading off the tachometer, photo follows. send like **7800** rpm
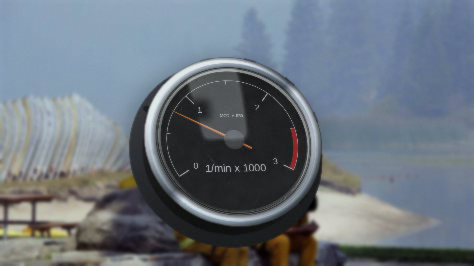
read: **750** rpm
